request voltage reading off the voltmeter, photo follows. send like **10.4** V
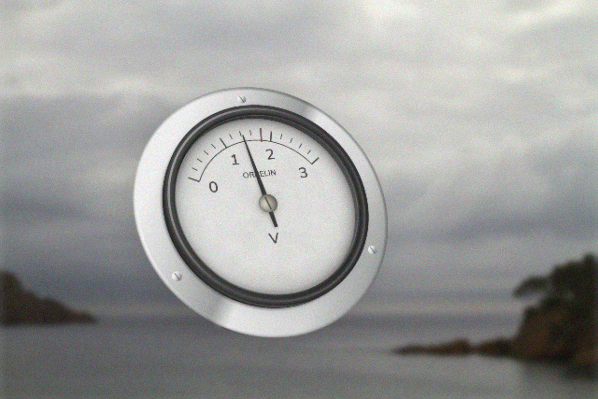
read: **1.4** V
